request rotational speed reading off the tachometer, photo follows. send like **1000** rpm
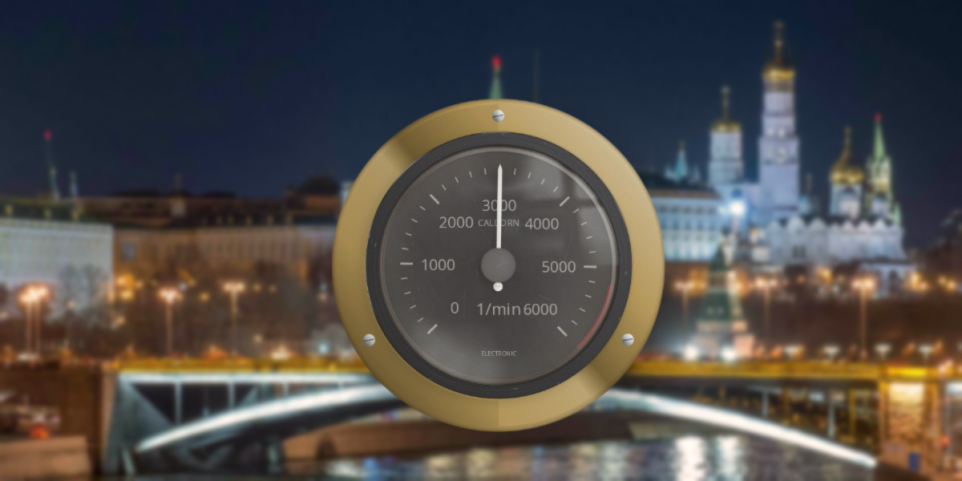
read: **3000** rpm
